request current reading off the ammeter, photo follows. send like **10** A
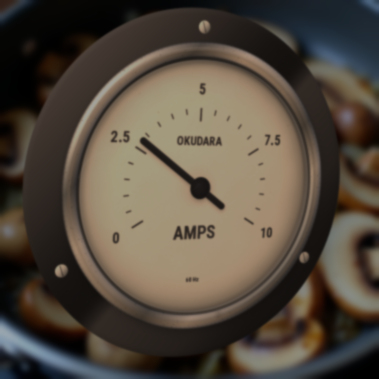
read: **2.75** A
